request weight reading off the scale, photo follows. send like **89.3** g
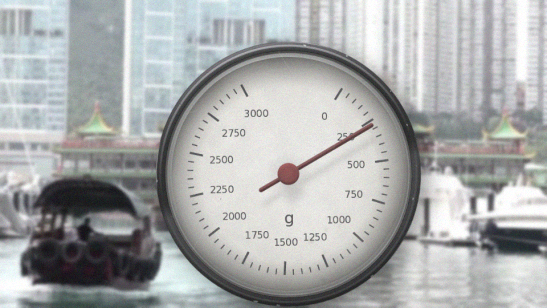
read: **275** g
